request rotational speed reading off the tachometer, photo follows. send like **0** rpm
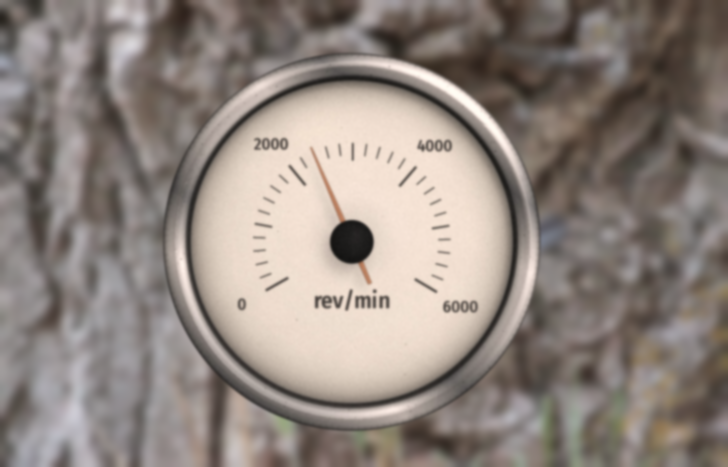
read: **2400** rpm
